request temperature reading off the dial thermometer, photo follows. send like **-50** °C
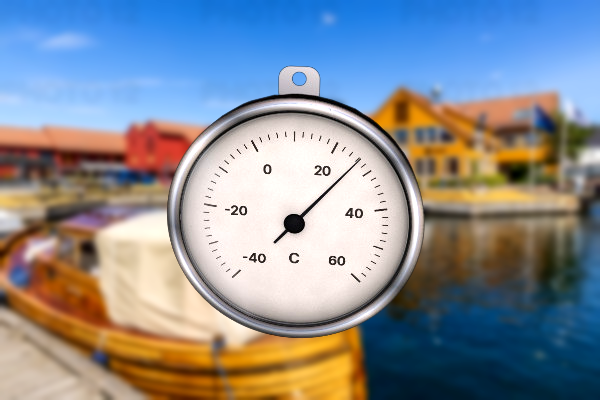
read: **26** °C
